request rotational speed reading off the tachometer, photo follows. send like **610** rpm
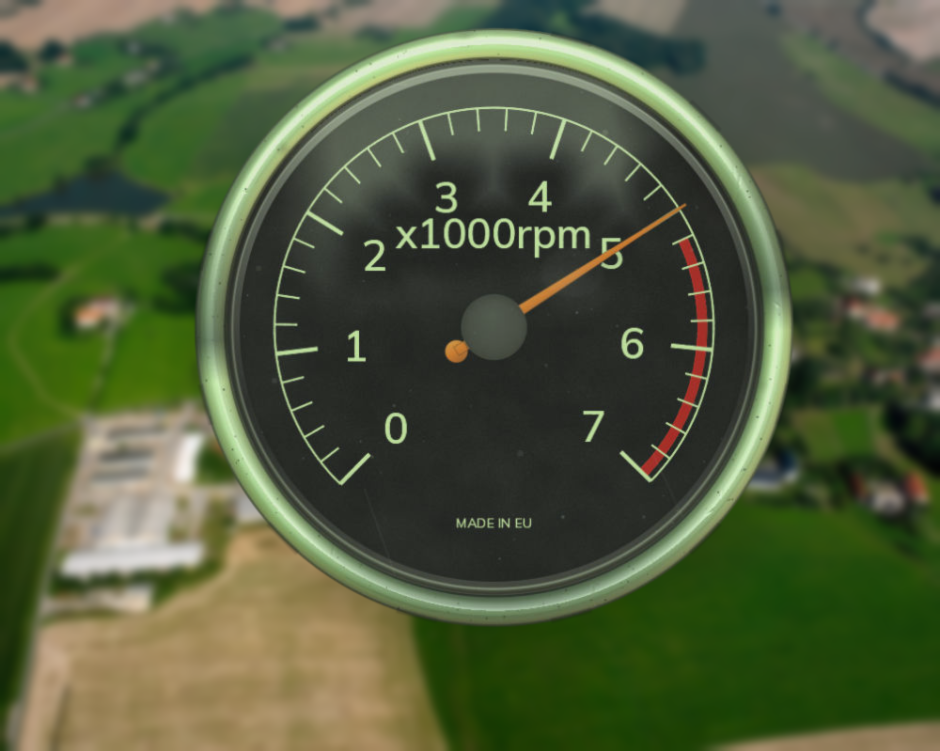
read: **5000** rpm
